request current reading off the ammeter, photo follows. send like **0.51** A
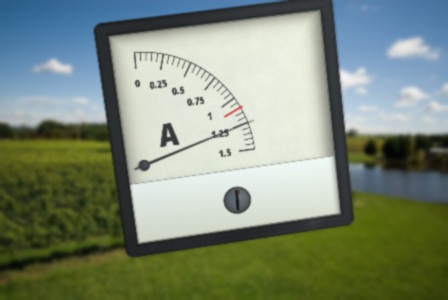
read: **1.25** A
